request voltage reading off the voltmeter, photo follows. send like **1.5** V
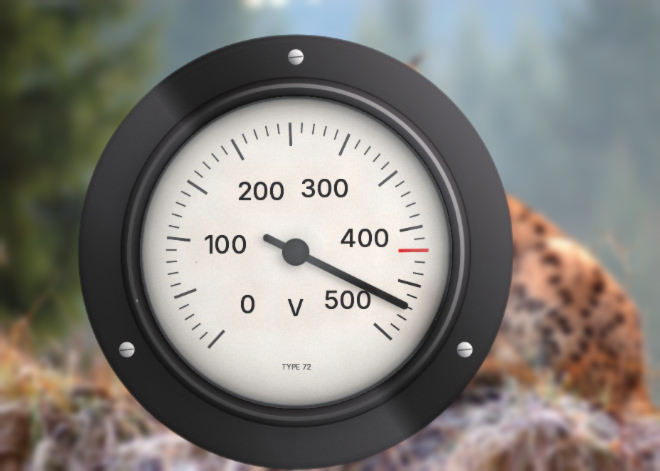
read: **470** V
